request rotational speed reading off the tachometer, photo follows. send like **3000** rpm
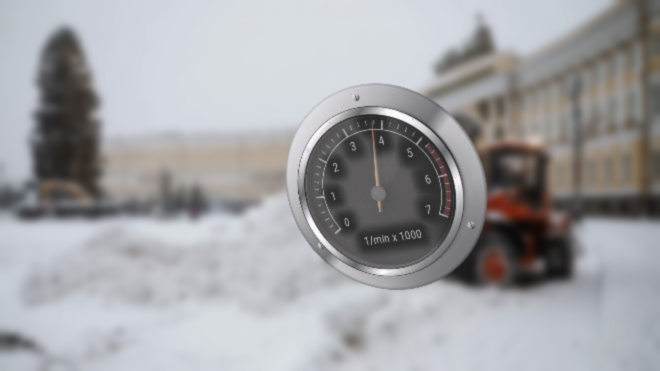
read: **3800** rpm
